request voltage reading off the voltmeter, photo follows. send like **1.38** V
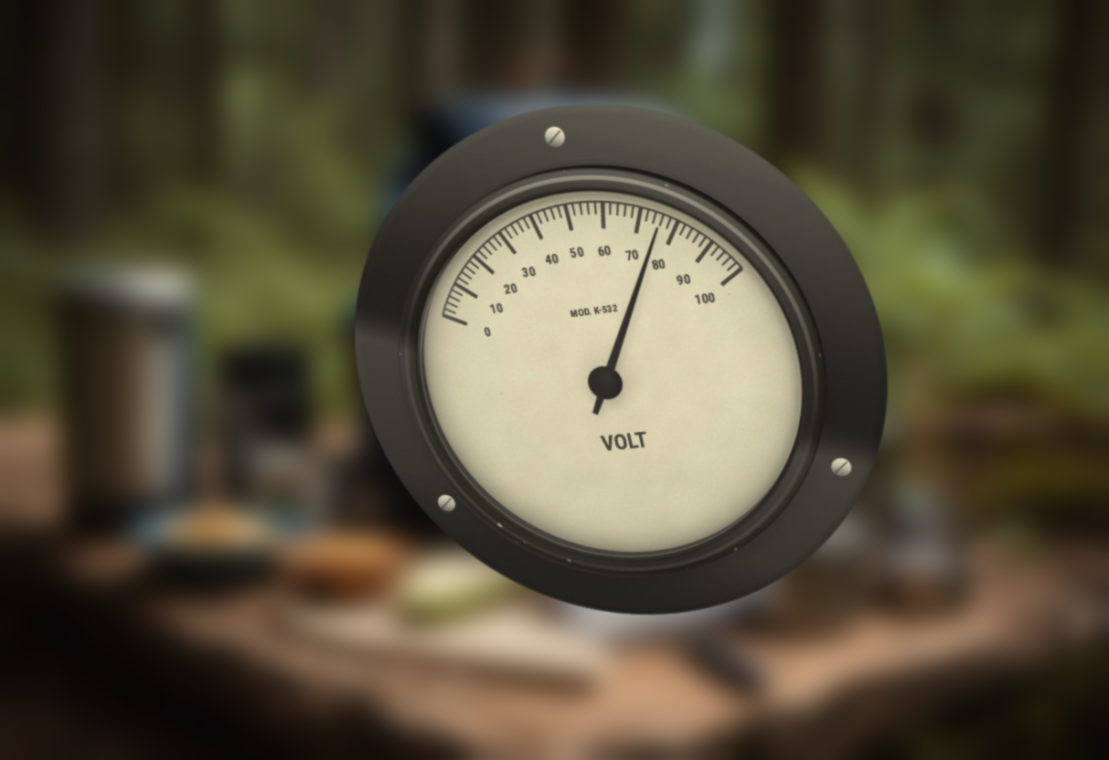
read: **76** V
